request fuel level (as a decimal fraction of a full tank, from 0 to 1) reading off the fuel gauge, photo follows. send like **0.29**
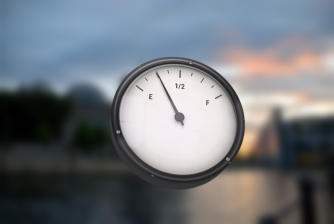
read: **0.25**
